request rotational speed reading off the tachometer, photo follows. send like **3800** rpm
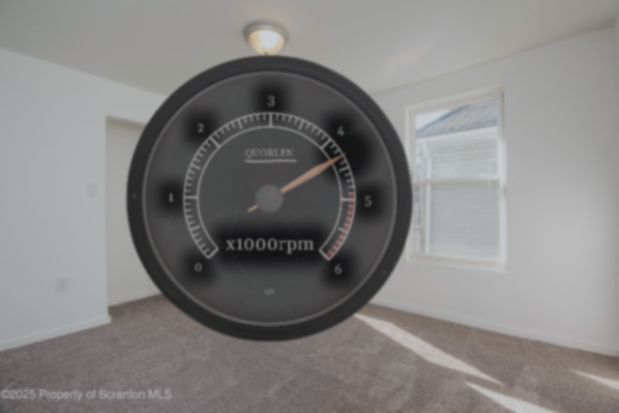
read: **4300** rpm
